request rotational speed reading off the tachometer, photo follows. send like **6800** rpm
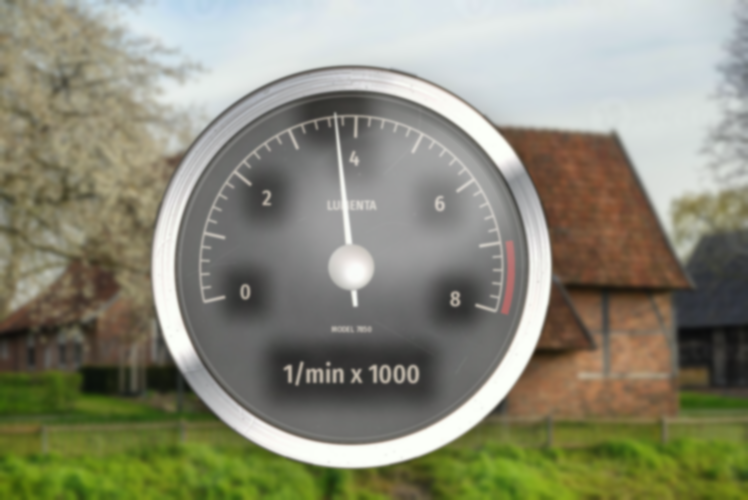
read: **3700** rpm
